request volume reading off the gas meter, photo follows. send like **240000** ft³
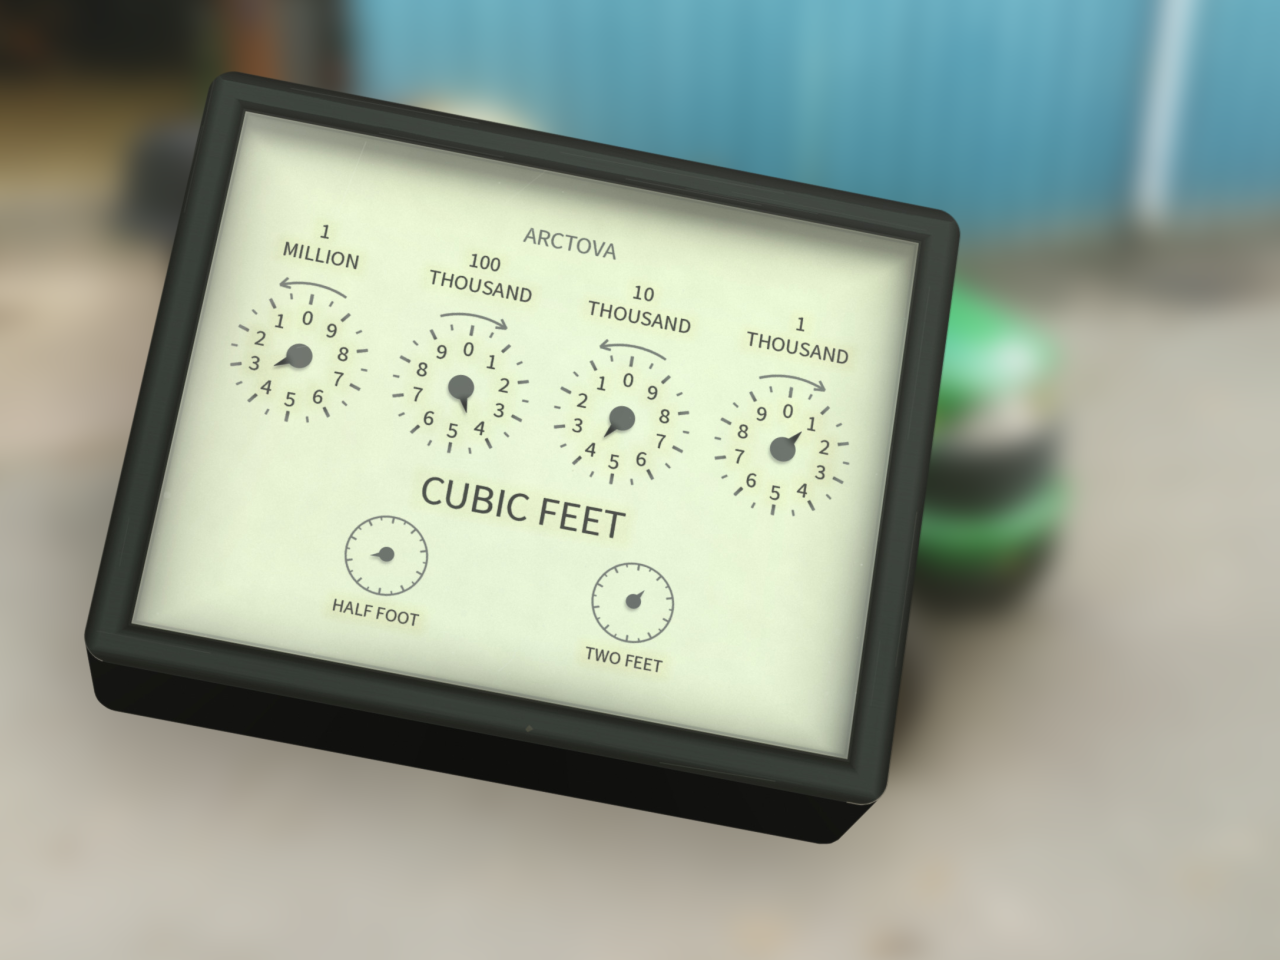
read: **344100** ft³
